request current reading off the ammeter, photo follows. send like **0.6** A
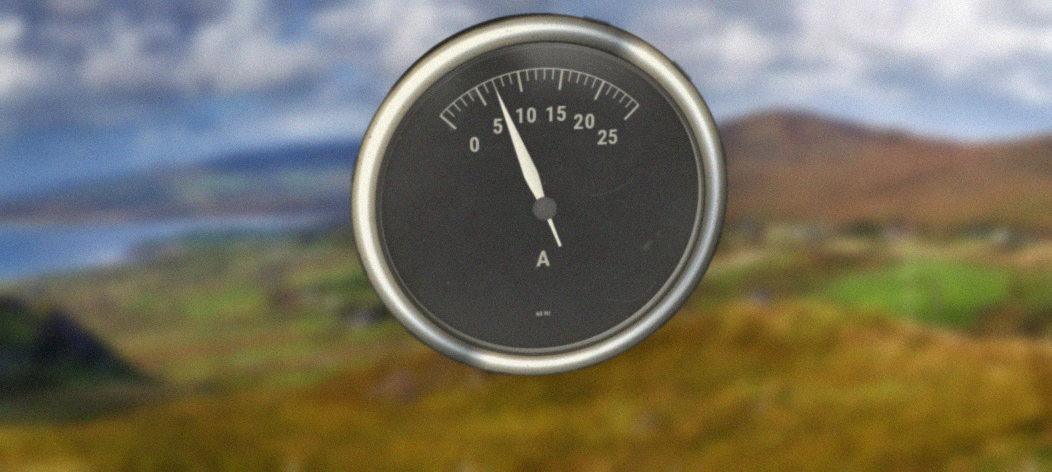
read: **7** A
